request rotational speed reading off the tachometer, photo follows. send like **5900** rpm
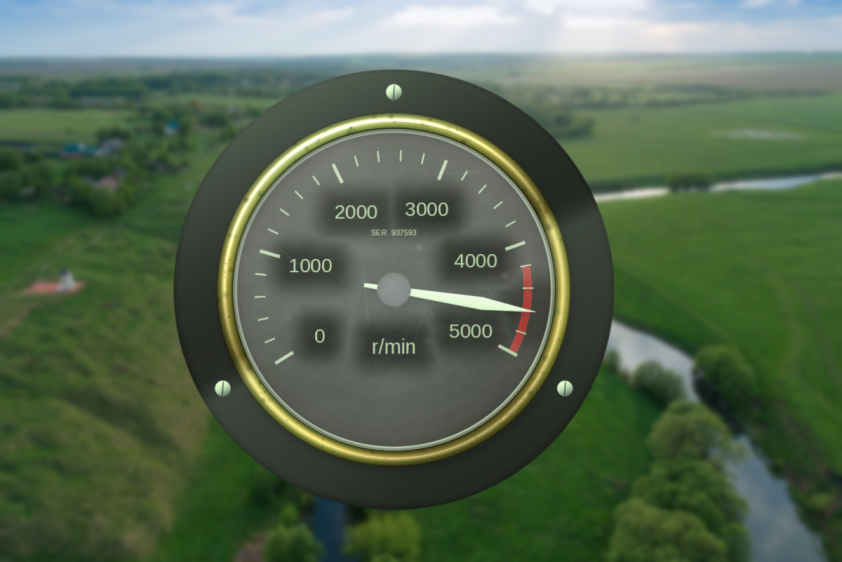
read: **4600** rpm
